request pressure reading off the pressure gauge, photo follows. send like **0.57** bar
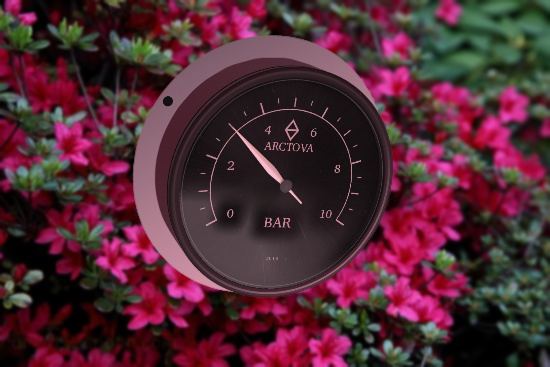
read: **3** bar
